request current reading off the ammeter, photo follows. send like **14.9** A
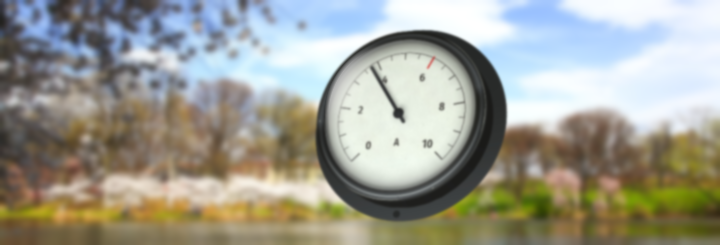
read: **3.75** A
